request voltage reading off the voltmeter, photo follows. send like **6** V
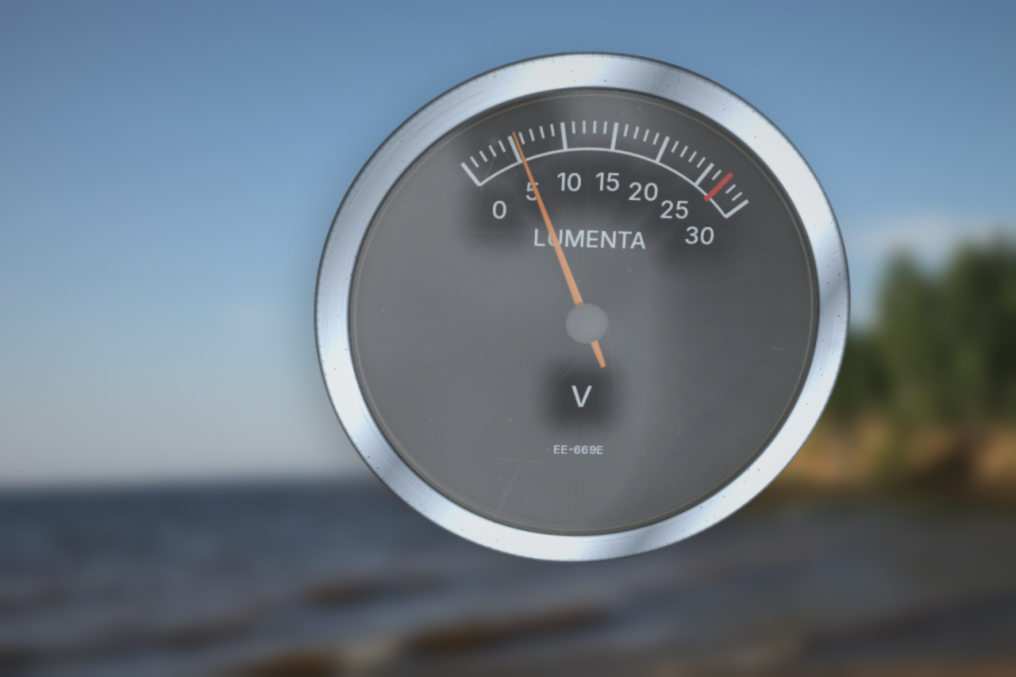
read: **5.5** V
